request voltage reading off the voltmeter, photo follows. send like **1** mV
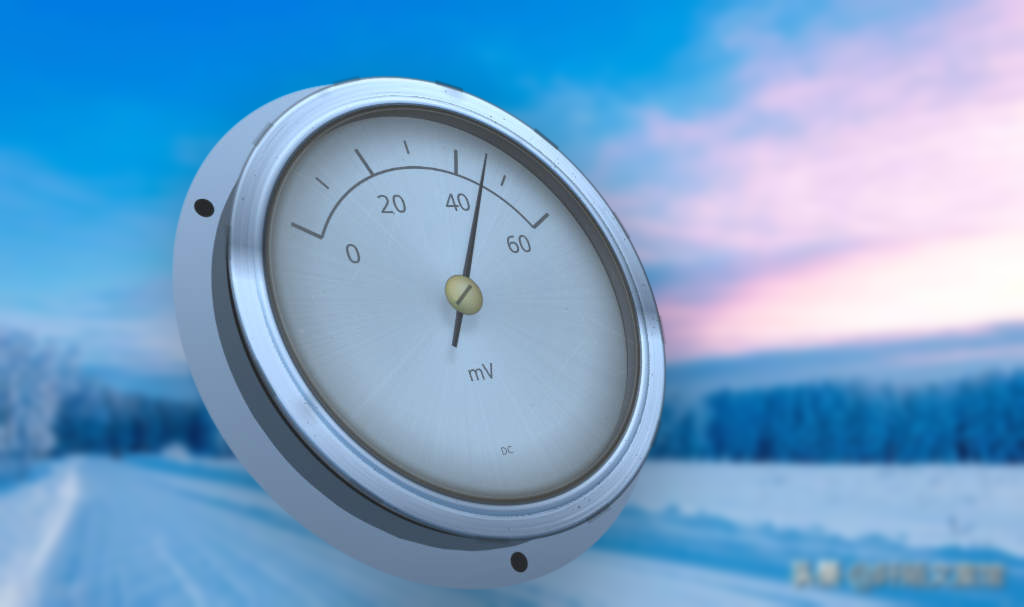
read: **45** mV
